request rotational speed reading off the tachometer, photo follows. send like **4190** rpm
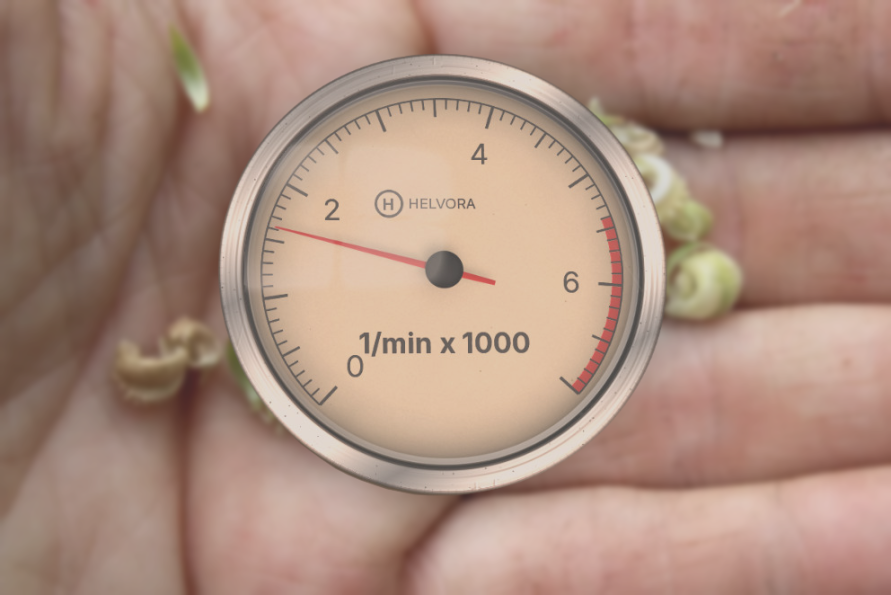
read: **1600** rpm
